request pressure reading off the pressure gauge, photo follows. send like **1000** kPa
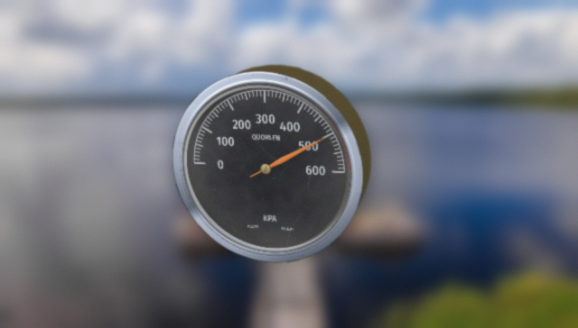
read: **500** kPa
